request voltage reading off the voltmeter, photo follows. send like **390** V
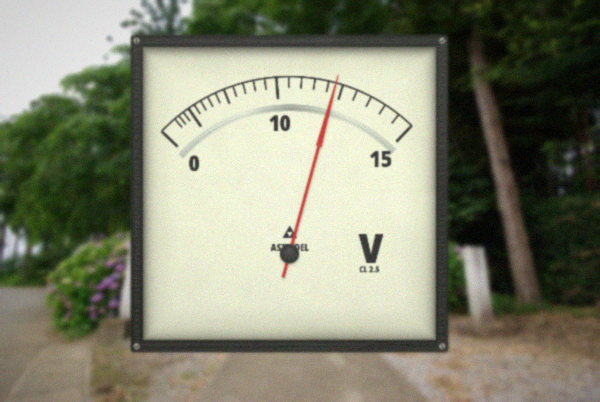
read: **12.25** V
